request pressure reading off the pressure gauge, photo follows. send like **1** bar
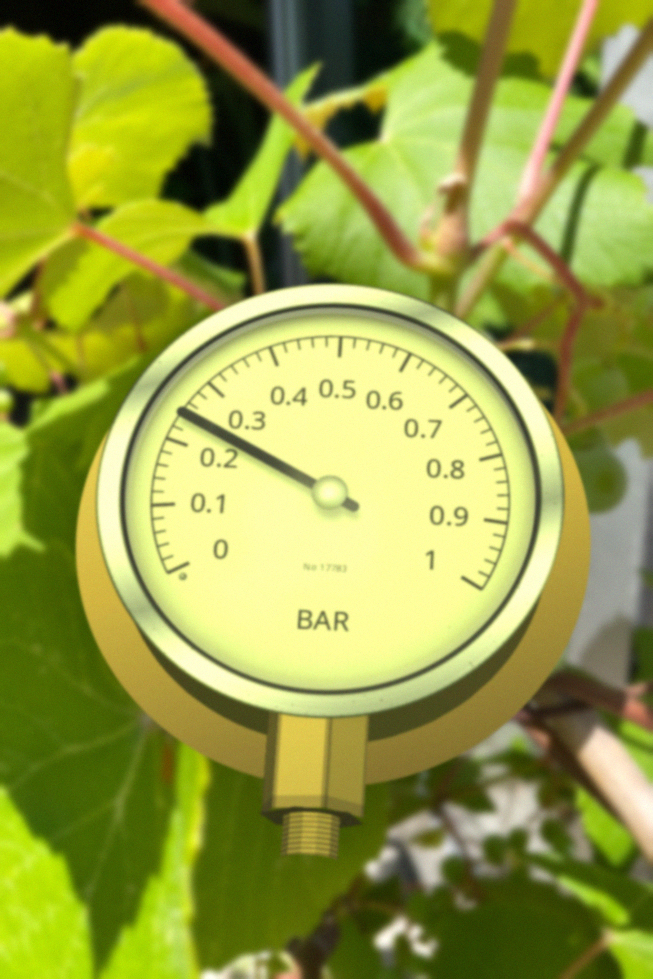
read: **0.24** bar
